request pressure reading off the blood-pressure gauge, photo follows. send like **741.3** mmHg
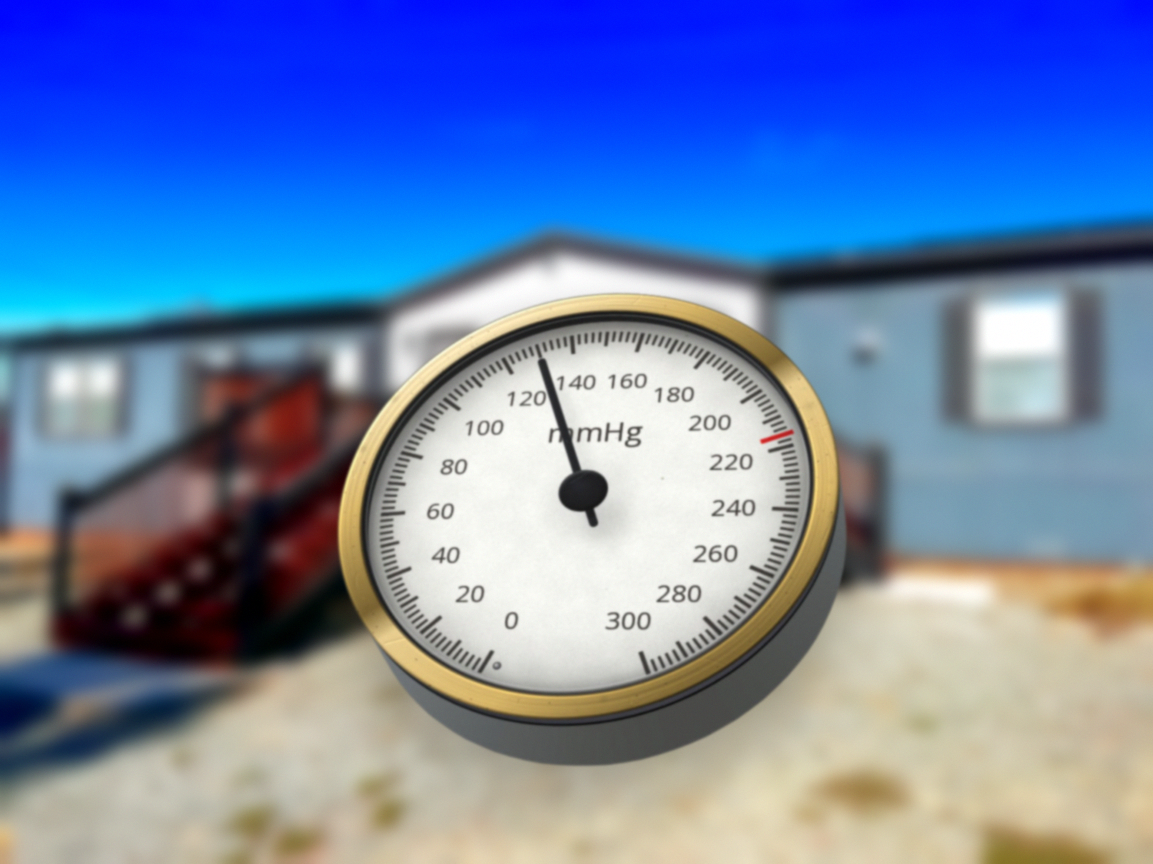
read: **130** mmHg
